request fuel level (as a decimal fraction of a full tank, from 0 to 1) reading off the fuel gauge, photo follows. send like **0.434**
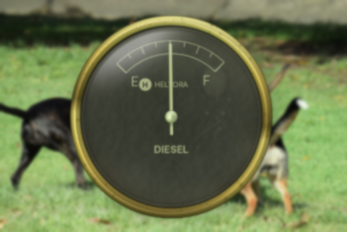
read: **0.5**
